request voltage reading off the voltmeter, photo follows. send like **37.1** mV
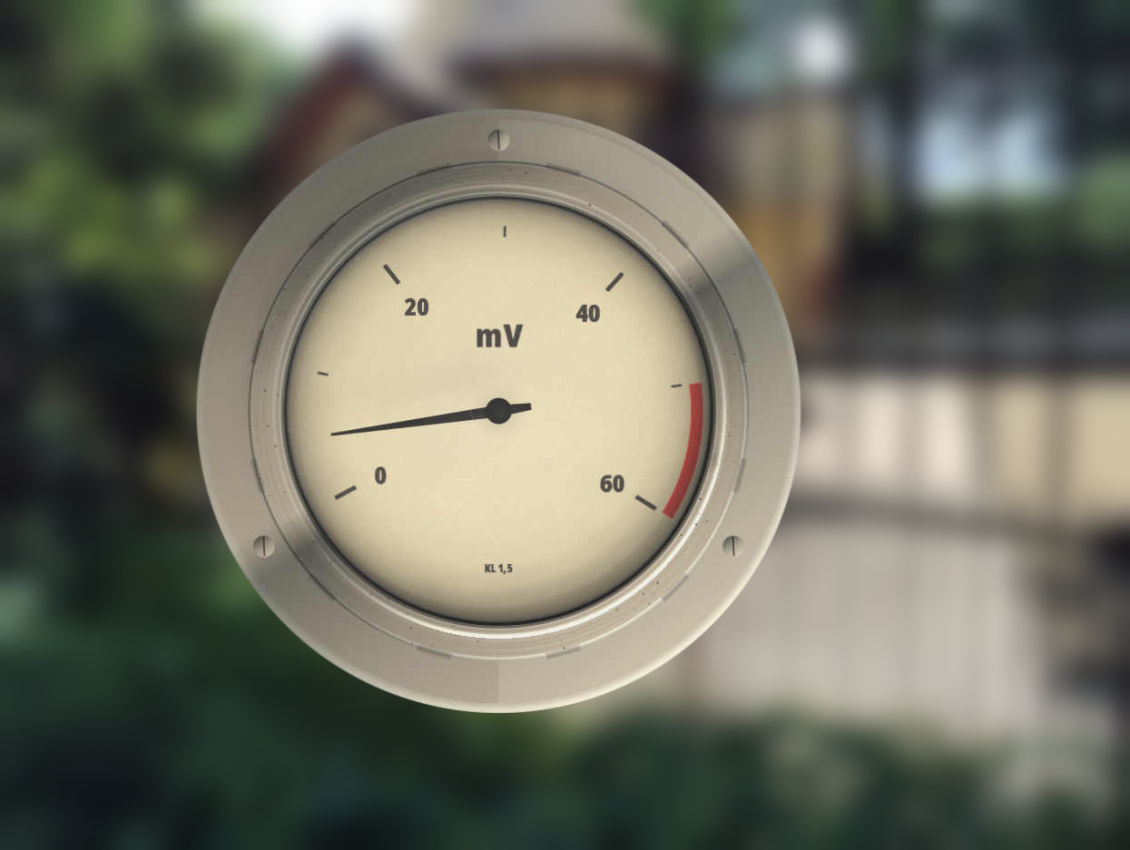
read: **5** mV
